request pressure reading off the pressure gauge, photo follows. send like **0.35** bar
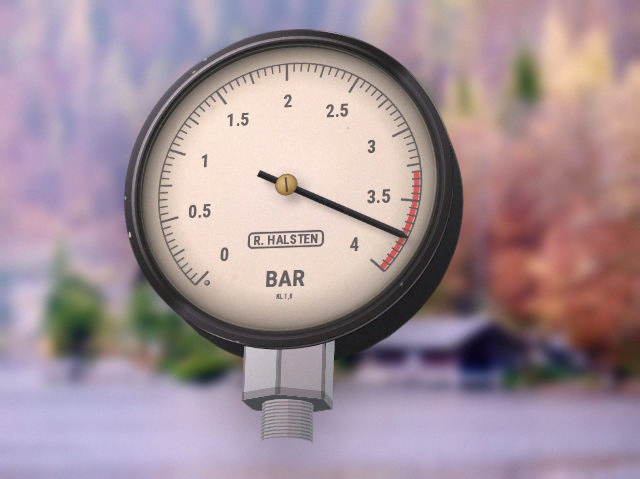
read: **3.75** bar
